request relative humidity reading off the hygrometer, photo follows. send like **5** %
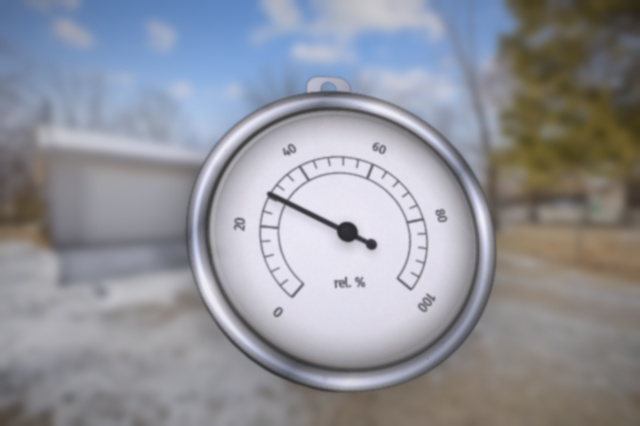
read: **28** %
